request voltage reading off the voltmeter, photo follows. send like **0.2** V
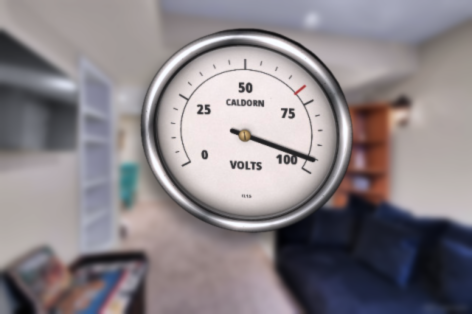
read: **95** V
